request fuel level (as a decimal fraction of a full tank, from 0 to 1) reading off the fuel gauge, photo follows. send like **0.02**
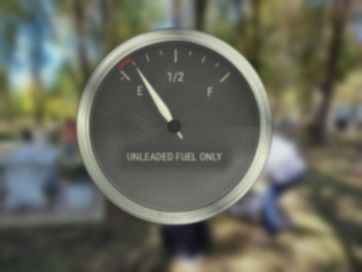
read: **0.125**
